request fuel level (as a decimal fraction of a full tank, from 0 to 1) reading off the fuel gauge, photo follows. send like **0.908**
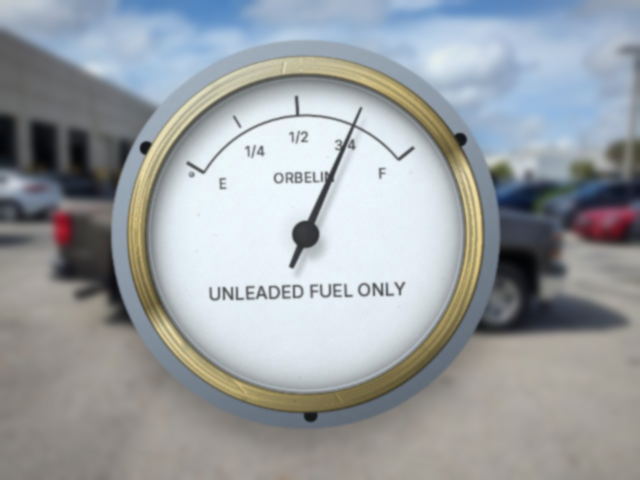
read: **0.75**
